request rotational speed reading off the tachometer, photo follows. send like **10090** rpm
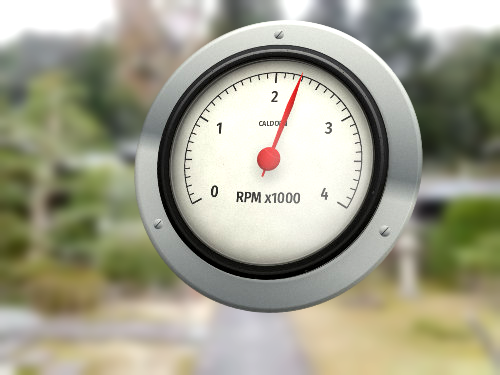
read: **2300** rpm
